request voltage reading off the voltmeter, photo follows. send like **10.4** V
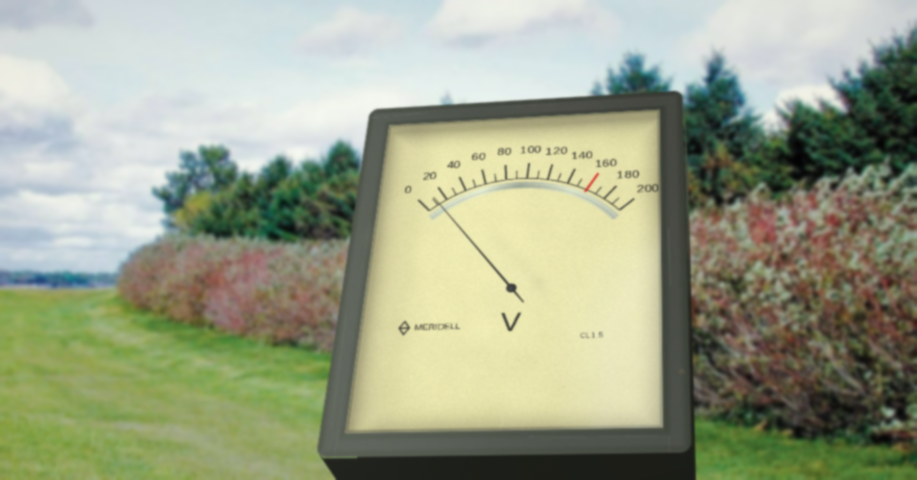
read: **10** V
